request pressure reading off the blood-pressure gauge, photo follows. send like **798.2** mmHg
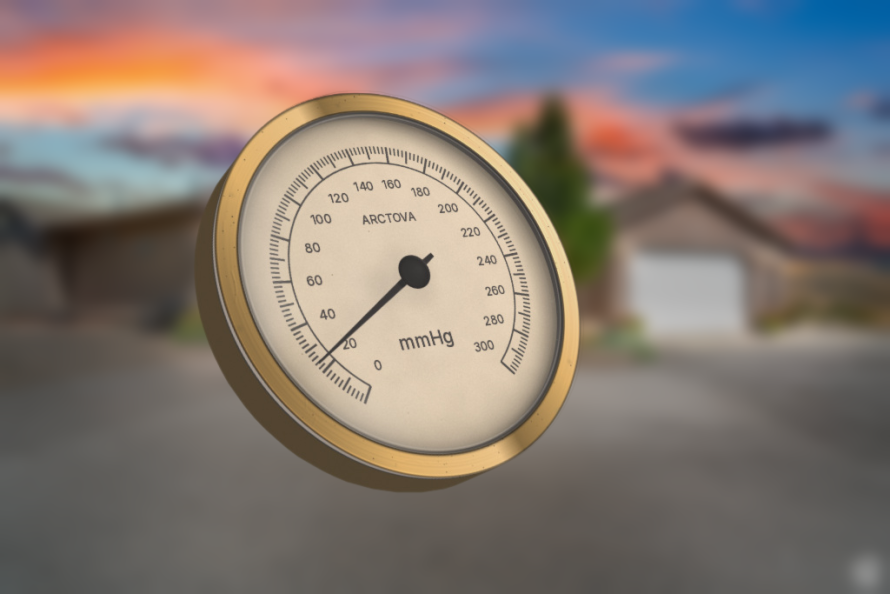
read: **24** mmHg
